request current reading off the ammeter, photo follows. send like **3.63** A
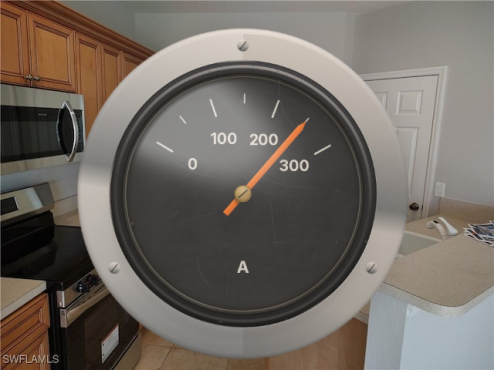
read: **250** A
